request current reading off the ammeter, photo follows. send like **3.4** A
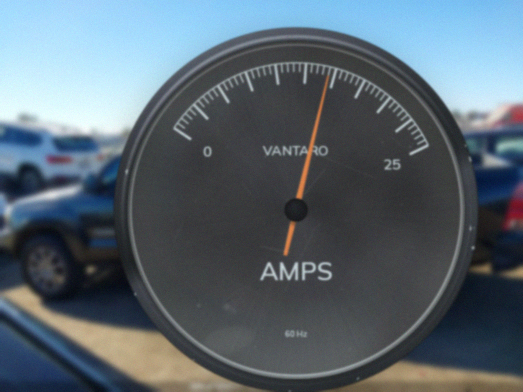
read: **14.5** A
